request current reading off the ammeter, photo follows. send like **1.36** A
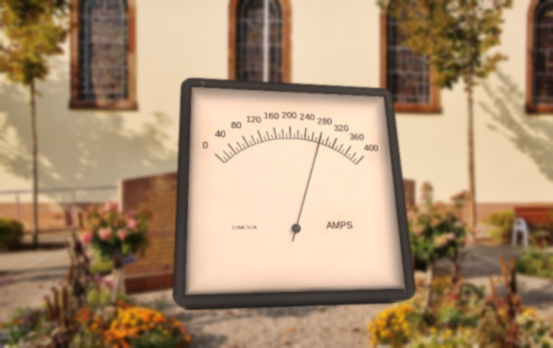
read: **280** A
